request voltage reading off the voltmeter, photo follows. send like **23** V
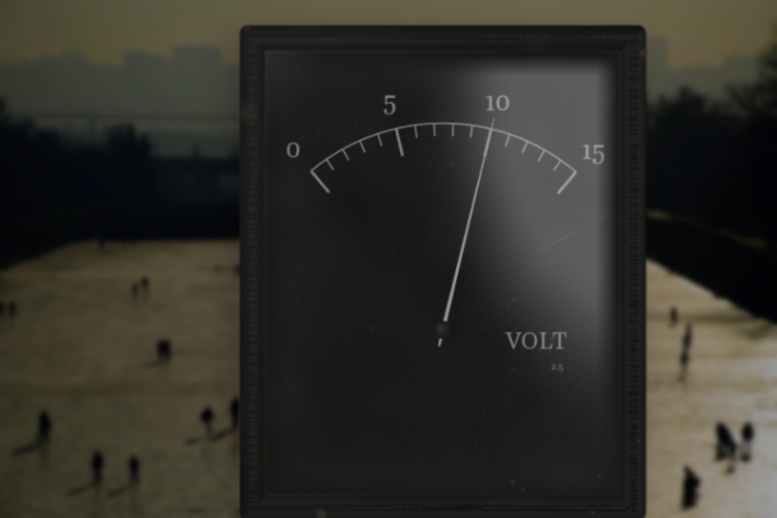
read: **10** V
